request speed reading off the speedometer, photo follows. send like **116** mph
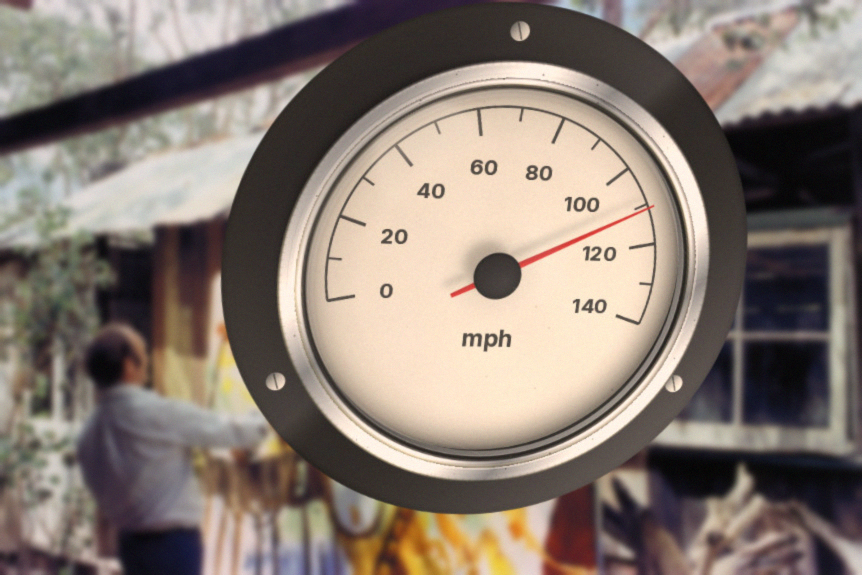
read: **110** mph
